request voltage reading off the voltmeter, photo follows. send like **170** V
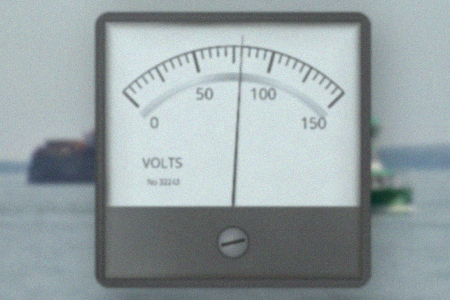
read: **80** V
